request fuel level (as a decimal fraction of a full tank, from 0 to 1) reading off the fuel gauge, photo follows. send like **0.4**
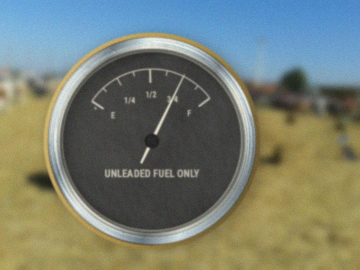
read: **0.75**
